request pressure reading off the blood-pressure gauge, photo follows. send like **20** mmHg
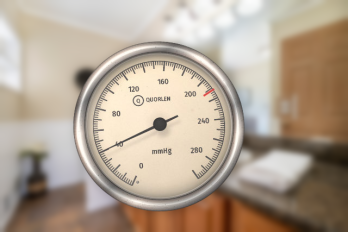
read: **40** mmHg
